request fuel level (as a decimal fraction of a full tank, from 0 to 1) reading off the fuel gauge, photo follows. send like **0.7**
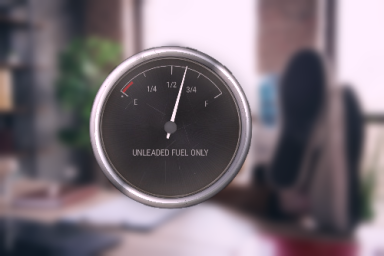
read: **0.625**
